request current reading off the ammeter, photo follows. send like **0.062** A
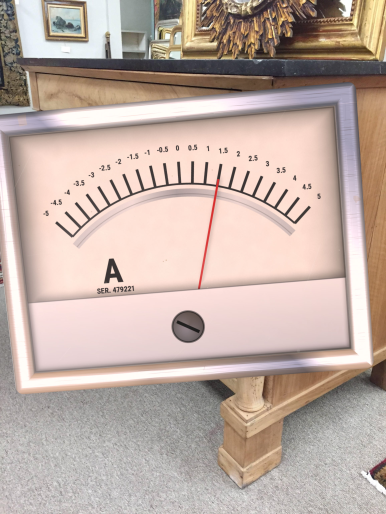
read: **1.5** A
